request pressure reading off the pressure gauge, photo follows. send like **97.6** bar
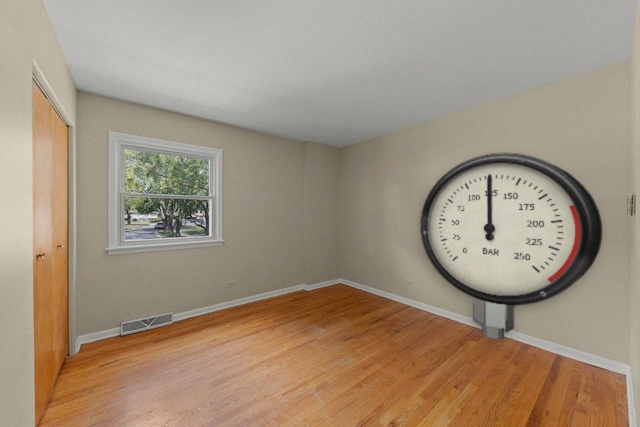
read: **125** bar
